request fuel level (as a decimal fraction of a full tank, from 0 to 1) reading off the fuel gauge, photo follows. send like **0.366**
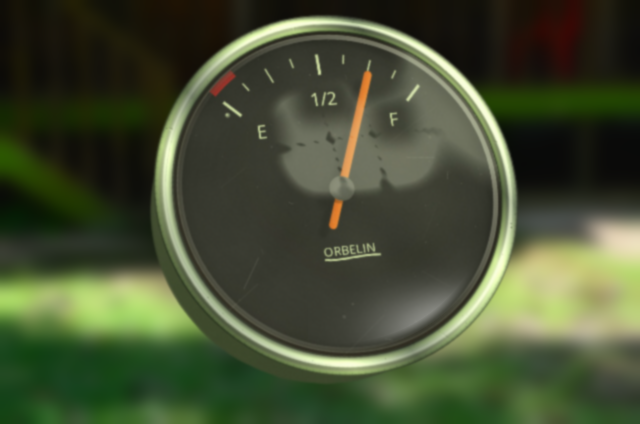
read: **0.75**
